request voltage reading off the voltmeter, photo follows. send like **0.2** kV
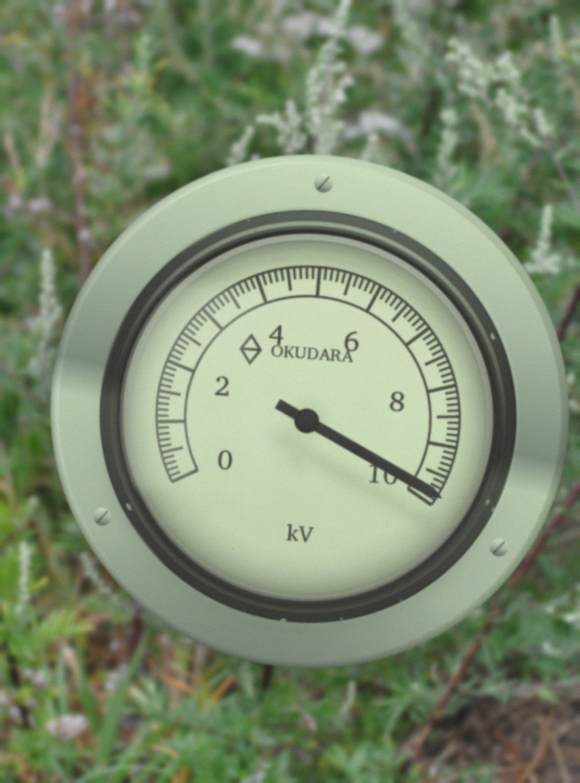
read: **9.8** kV
